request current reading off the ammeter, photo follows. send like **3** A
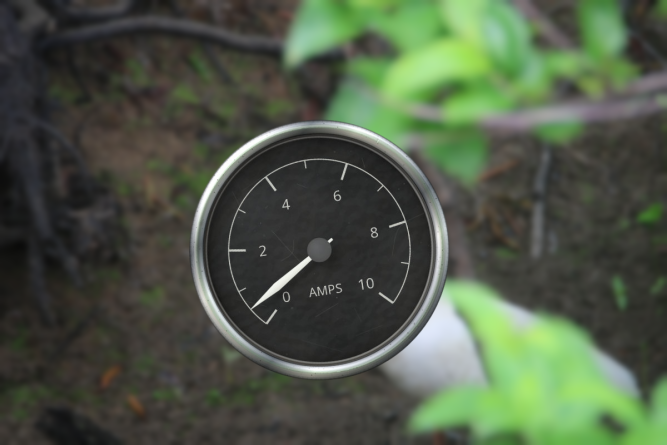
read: **0.5** A
